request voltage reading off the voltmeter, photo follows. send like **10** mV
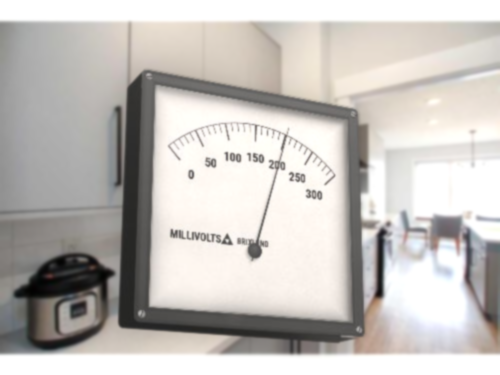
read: **200** mV
